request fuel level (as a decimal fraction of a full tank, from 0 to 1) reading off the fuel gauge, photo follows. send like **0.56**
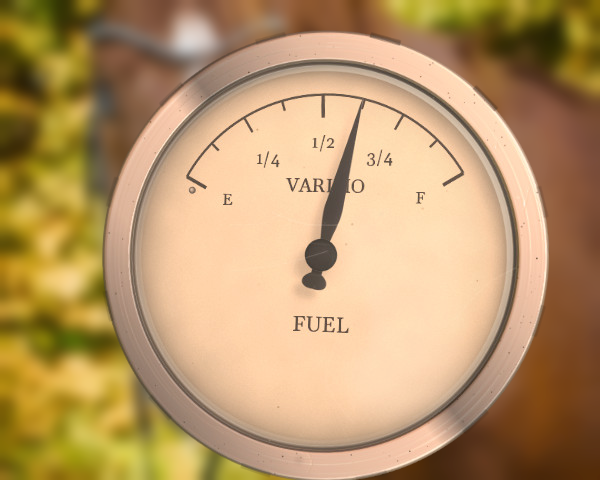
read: **0.625**
